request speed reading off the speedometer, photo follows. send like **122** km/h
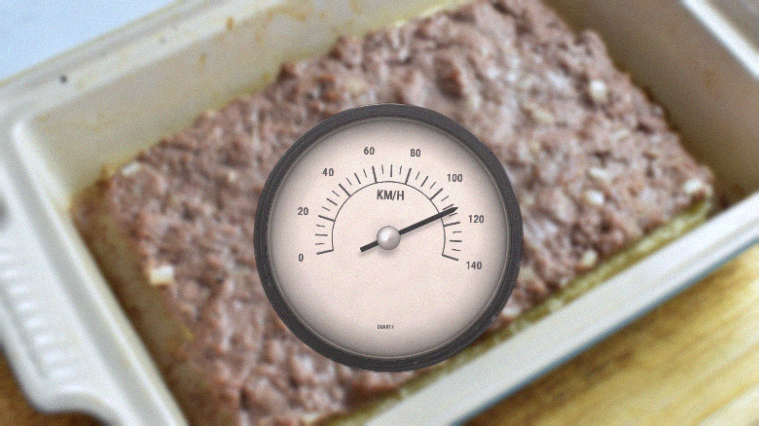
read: **112.5** km/h
